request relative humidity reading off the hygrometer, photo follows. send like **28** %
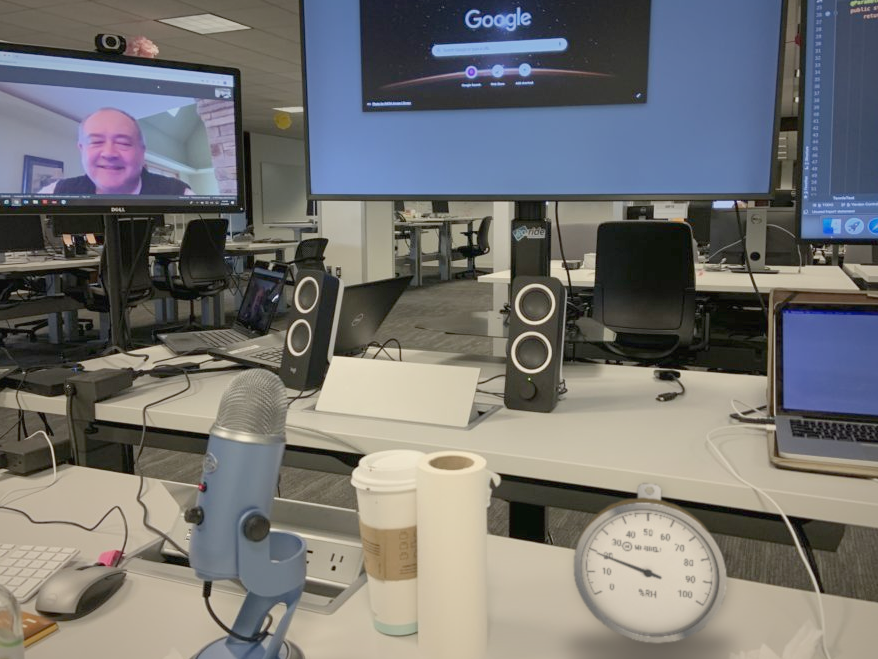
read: **20** %
